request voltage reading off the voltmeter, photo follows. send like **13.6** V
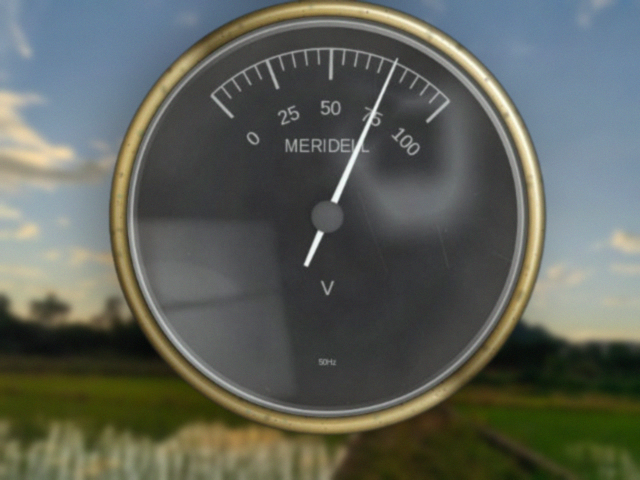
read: **75** V
